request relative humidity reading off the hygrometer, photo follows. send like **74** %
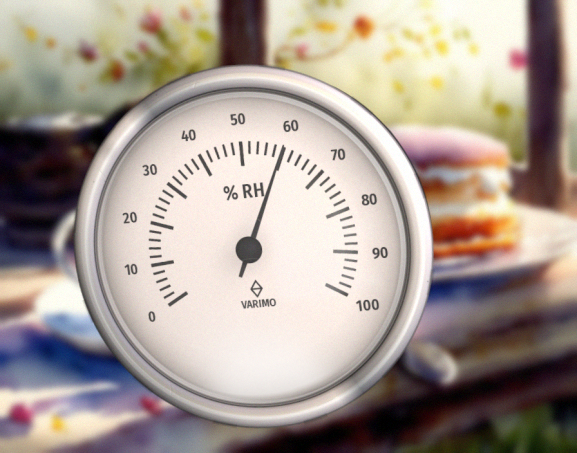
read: **60** %
